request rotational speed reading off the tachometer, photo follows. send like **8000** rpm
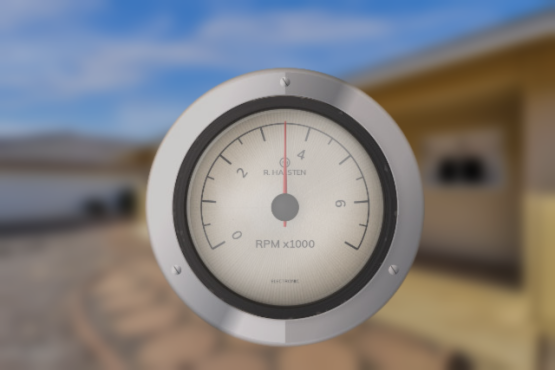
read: **3500** rpm
